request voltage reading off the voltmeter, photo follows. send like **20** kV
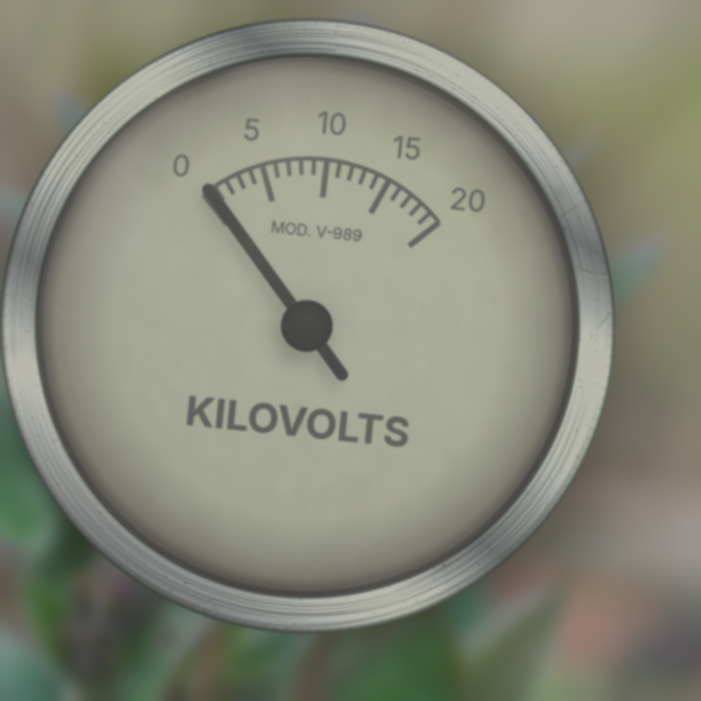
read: **0.5** kV
